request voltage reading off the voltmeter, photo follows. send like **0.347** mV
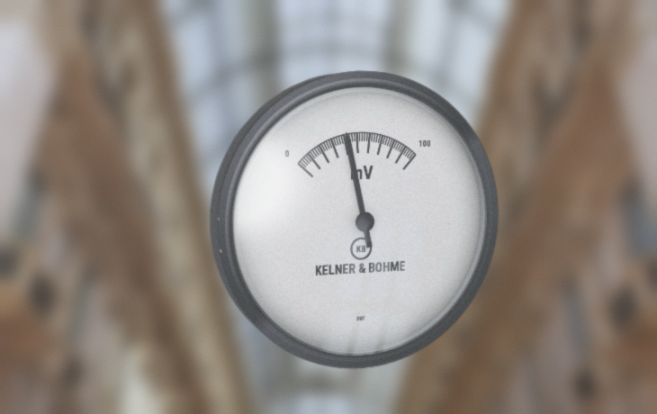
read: **40** mV
